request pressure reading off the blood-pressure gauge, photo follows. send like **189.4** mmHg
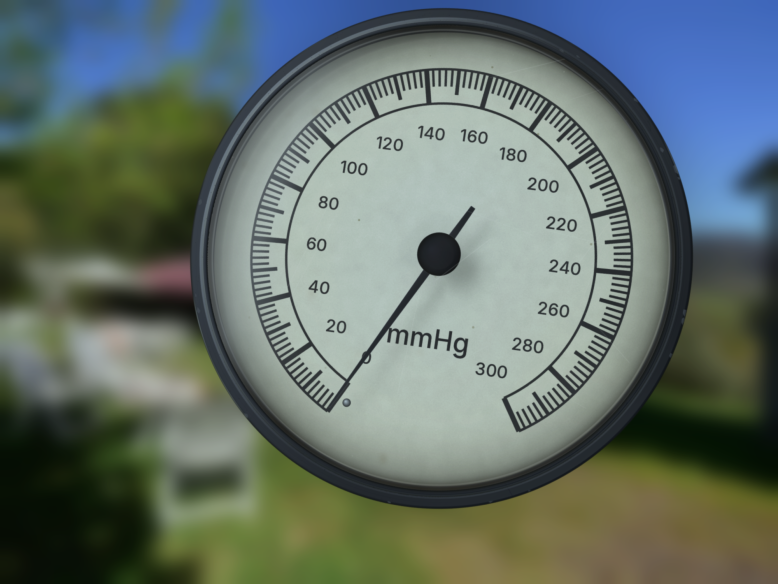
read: **0** mmHg
